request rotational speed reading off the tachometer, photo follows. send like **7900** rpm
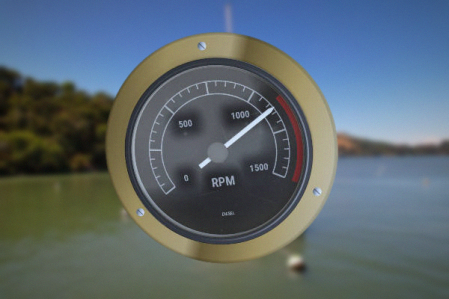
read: **1125** rpm
